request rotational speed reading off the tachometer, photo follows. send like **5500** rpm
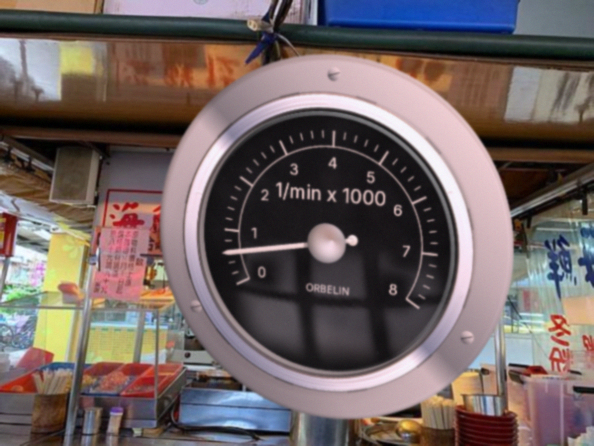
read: **600** rpm
